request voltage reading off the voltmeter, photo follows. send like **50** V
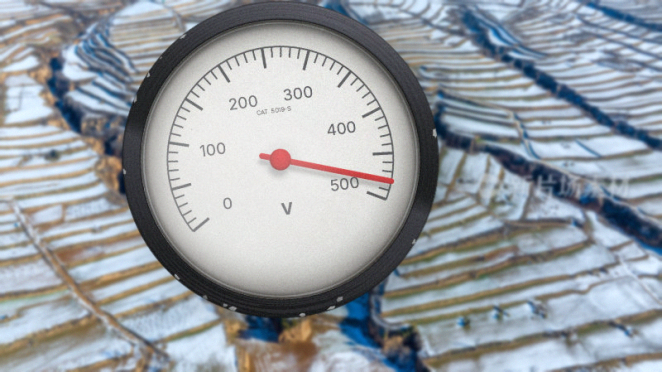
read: **480** V
